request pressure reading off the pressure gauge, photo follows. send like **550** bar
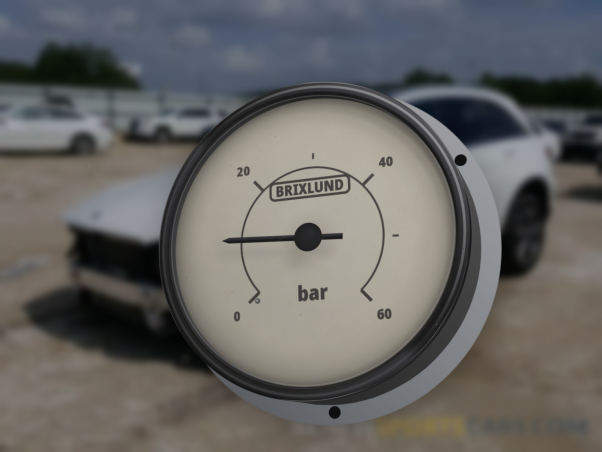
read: **10** bar
